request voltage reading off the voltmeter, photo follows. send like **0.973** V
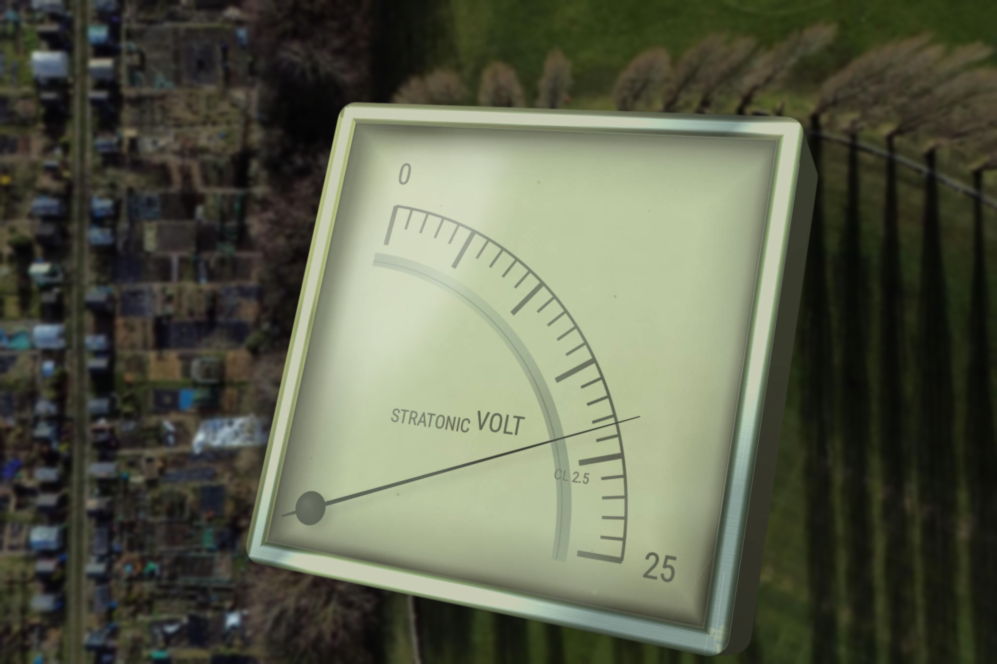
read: **18.5** V
